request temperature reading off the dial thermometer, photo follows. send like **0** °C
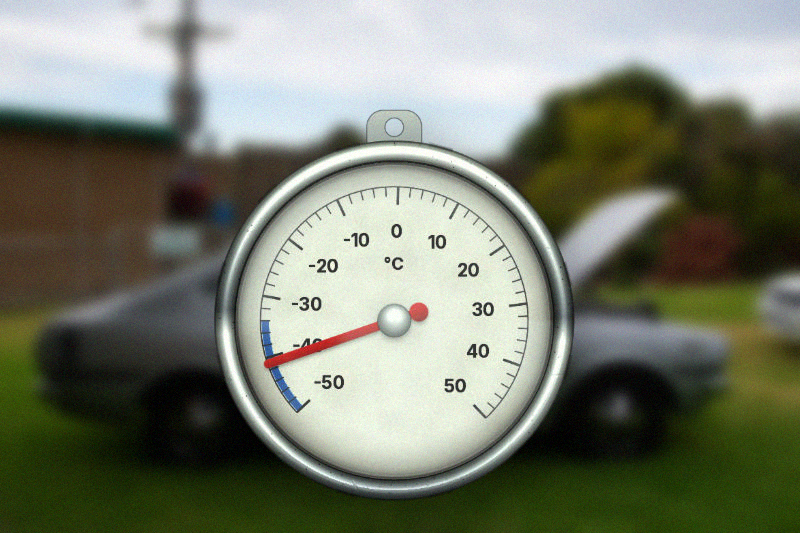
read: **-41** °C
